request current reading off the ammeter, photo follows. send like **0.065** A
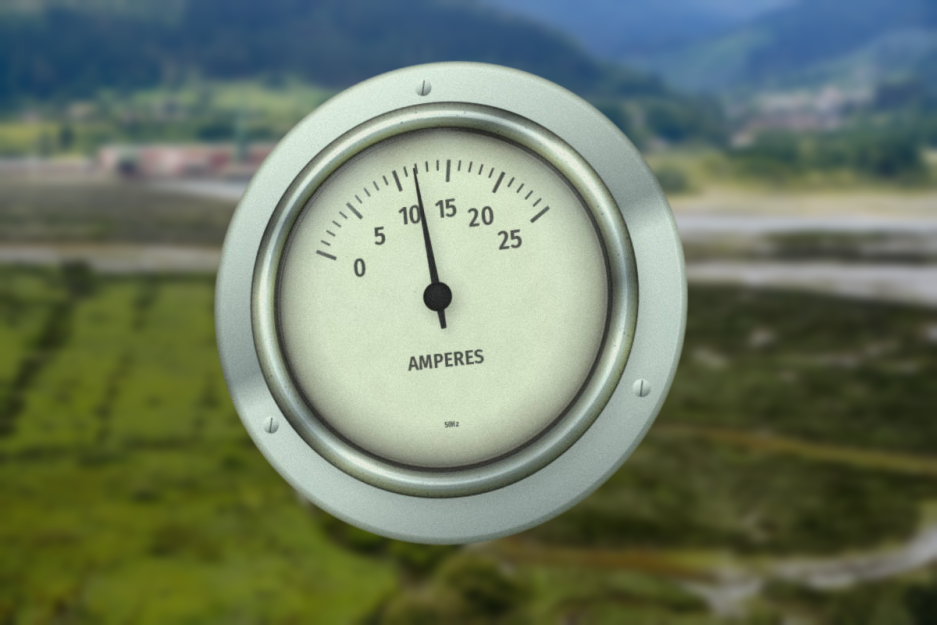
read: **12** A
